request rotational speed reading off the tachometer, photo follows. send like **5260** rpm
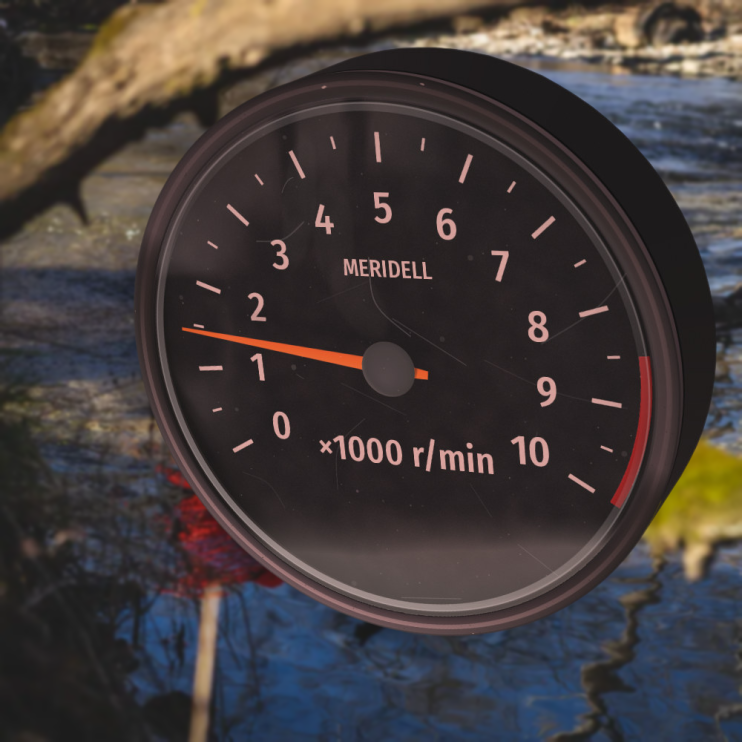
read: **1500** rpm
